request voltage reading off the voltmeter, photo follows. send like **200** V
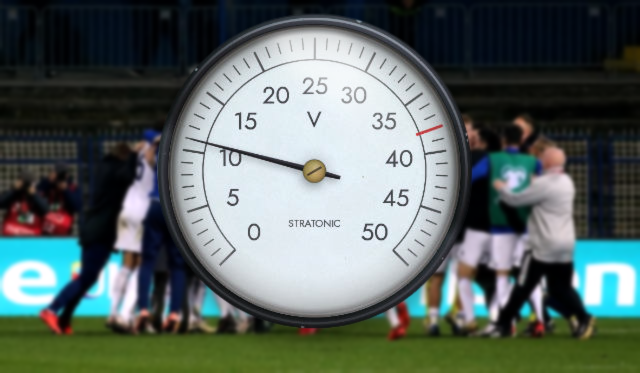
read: **11** V
